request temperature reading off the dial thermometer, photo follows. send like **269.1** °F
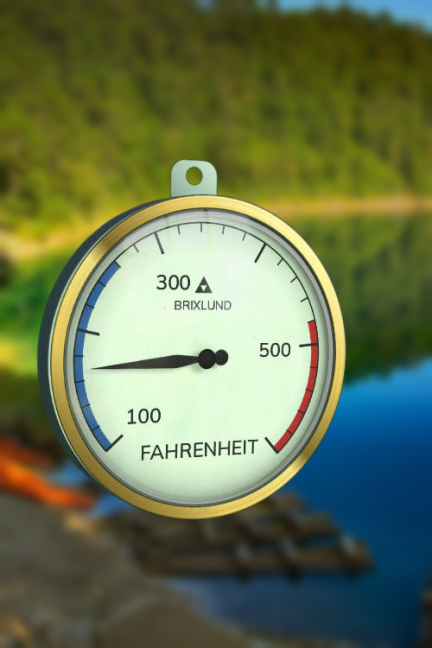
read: **170** °F
